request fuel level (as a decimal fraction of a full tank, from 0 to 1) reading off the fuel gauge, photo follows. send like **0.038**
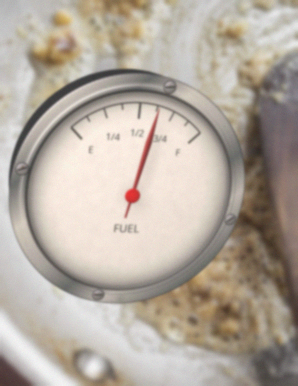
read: **0.625**
